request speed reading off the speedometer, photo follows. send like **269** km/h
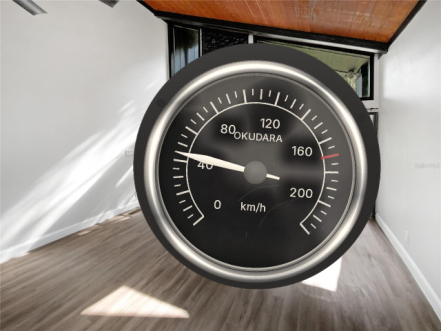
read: **45** km/h
